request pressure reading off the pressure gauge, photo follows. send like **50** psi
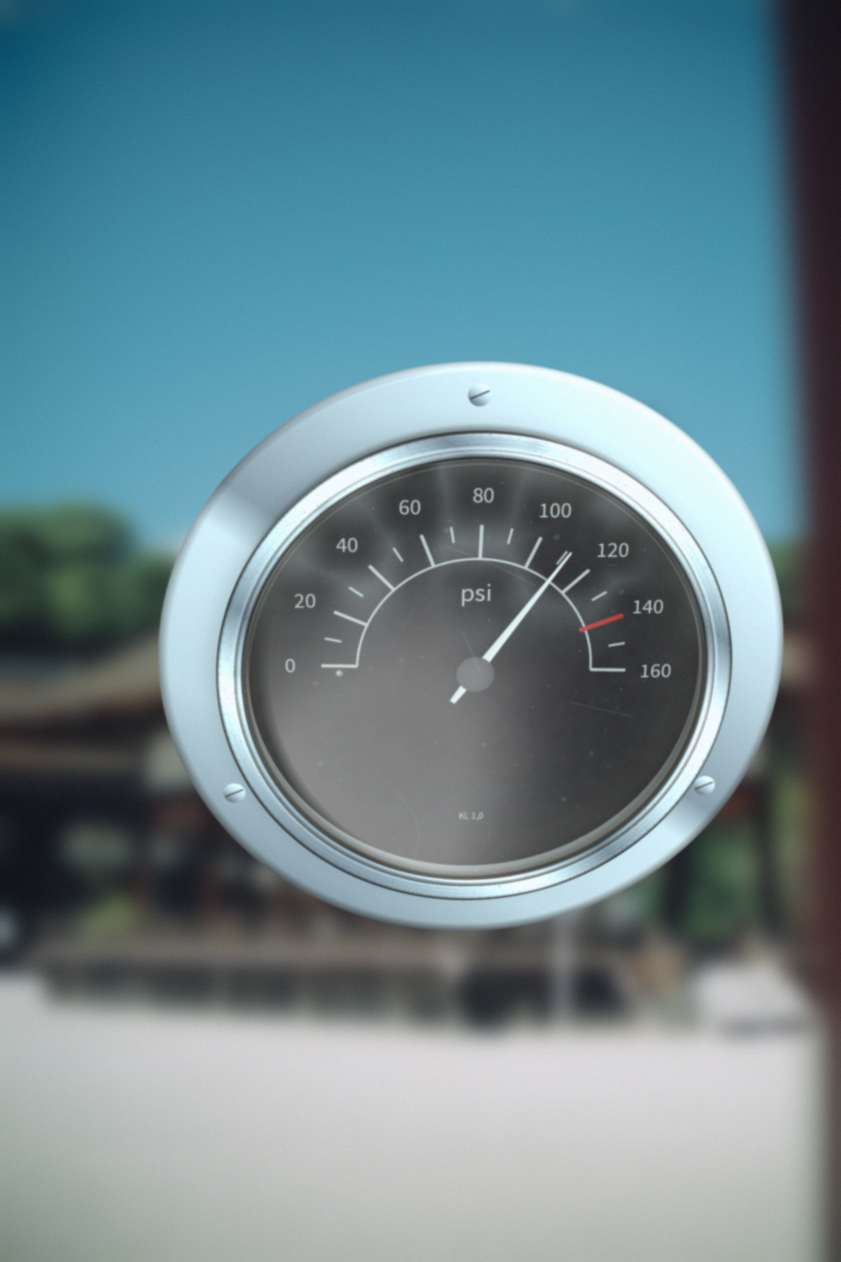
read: **110** psi
